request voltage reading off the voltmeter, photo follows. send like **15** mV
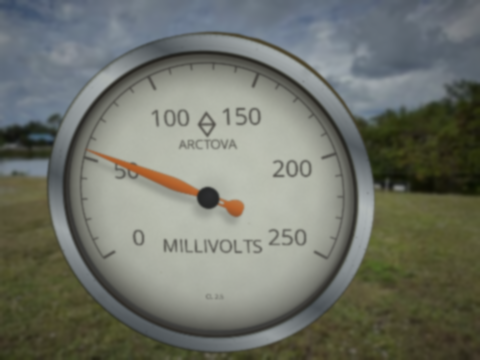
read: **55** mV
